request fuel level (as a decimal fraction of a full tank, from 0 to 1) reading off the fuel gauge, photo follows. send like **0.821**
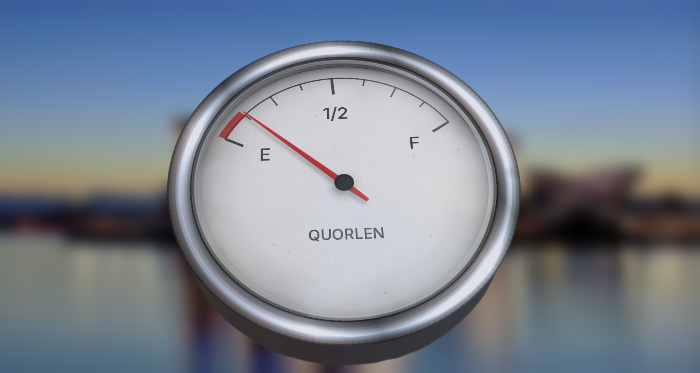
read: **0.125**
